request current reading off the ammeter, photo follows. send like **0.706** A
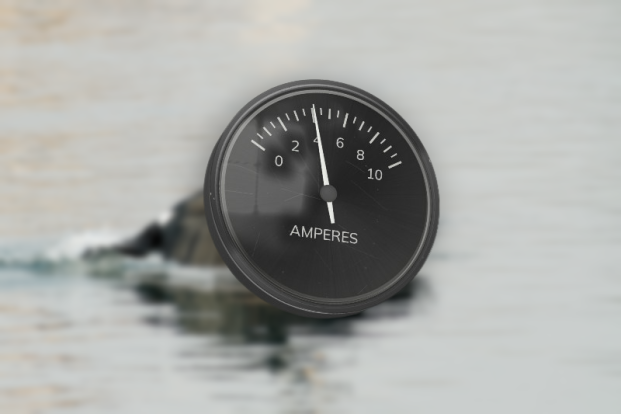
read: **4** A
